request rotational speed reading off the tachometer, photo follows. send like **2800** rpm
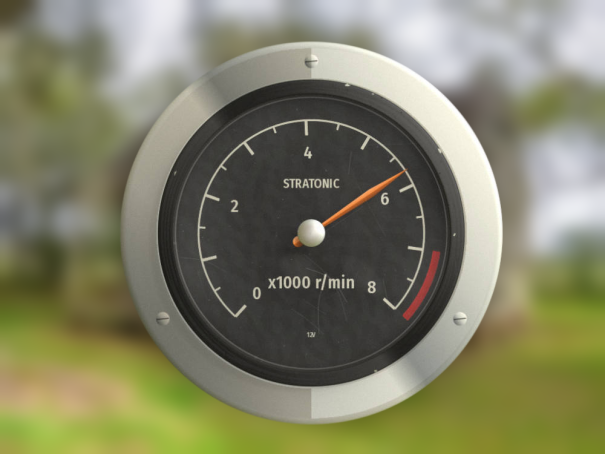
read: **5750** rpm
